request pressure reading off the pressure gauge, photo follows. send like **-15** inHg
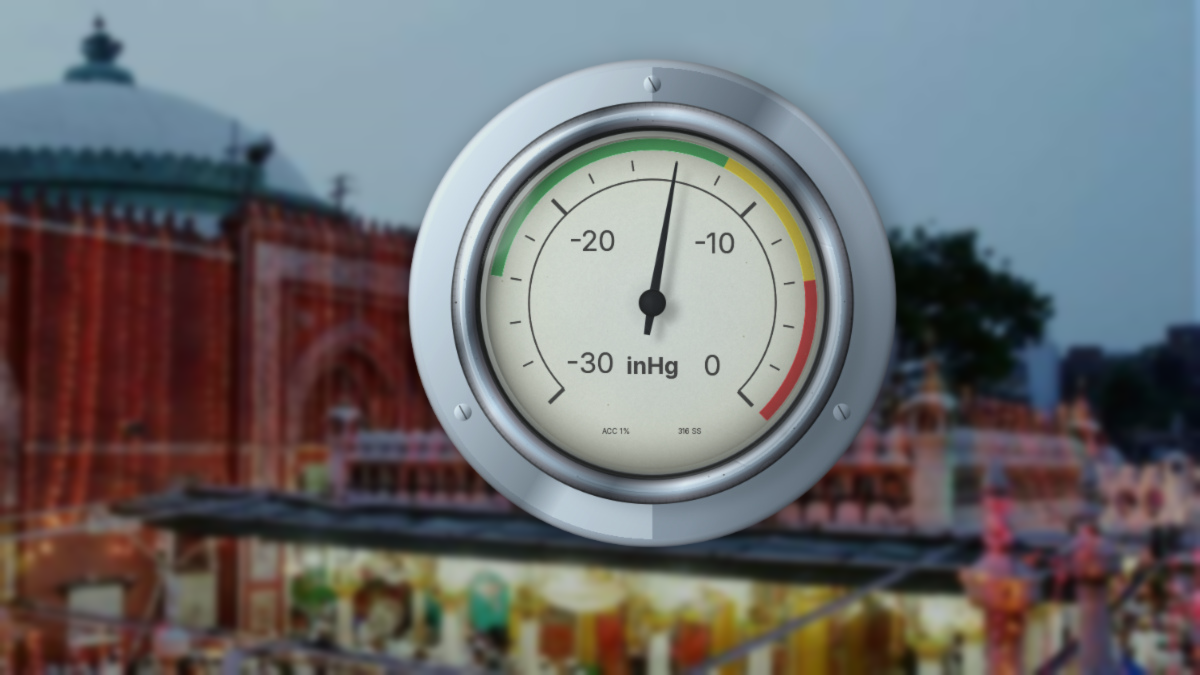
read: **-14** inHg
